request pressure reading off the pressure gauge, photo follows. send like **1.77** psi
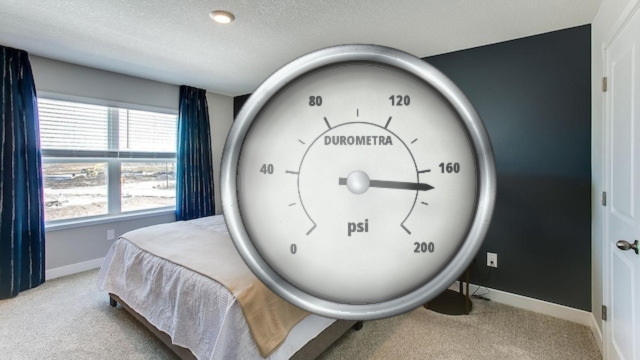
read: **170** psi
